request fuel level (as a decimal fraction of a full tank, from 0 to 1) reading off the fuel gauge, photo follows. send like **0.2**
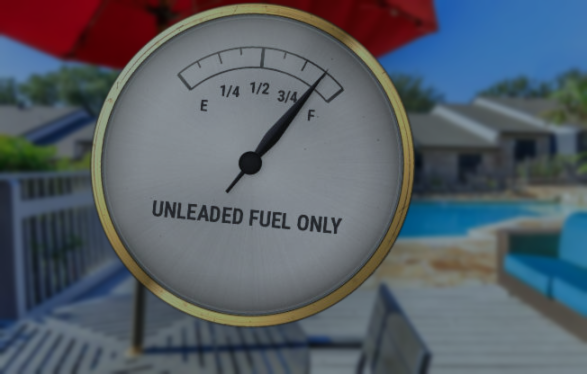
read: **0.875**
